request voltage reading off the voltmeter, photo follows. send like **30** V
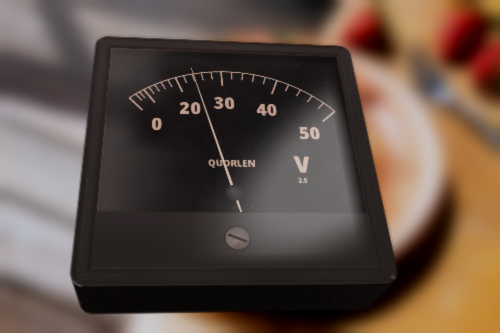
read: **24** V
